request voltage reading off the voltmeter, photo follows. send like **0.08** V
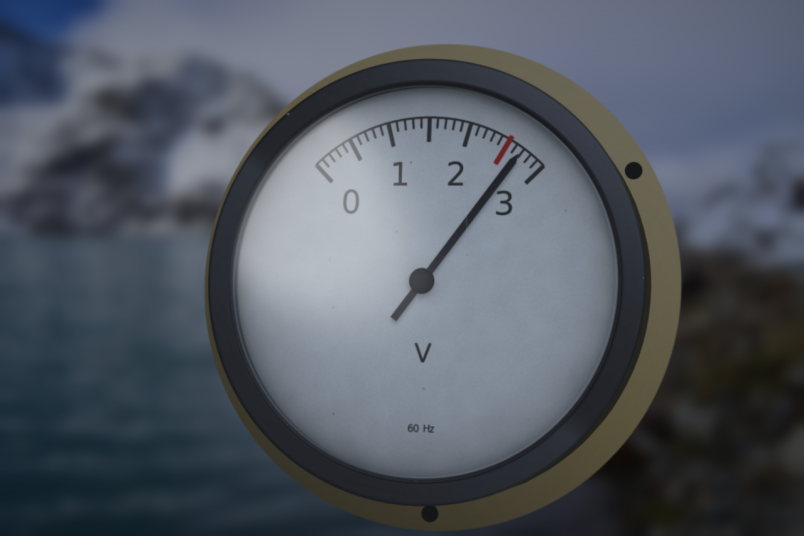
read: **2.7** V
